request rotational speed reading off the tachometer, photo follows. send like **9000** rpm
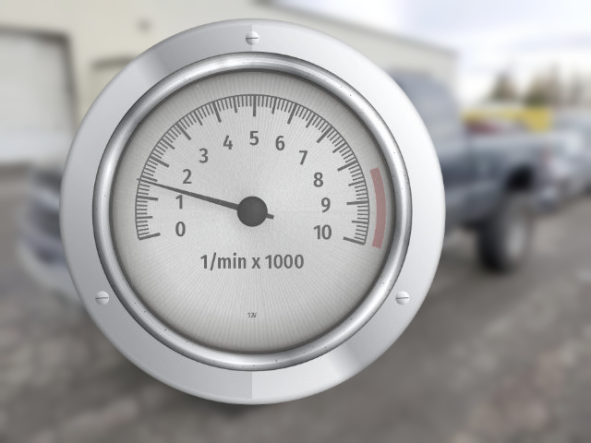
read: **1400** rpm
